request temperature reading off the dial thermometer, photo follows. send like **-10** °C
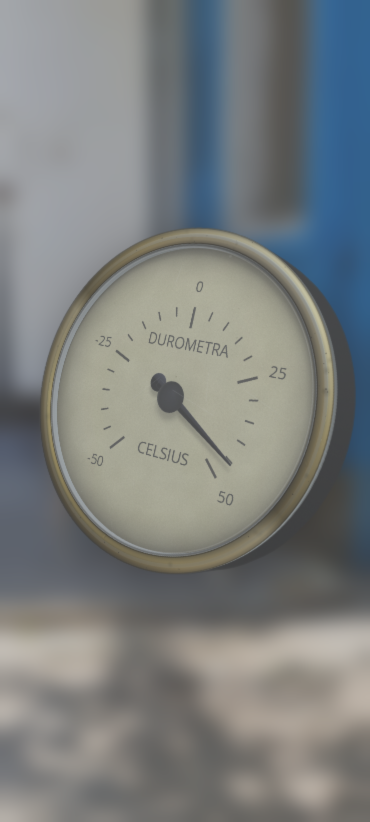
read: **45** °C
